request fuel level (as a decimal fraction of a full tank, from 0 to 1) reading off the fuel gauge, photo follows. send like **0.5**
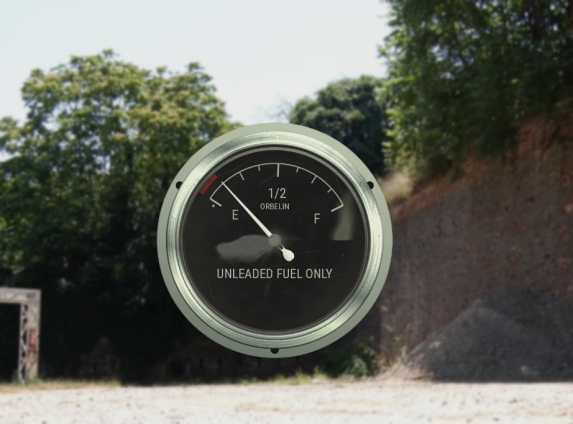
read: **0.125**
